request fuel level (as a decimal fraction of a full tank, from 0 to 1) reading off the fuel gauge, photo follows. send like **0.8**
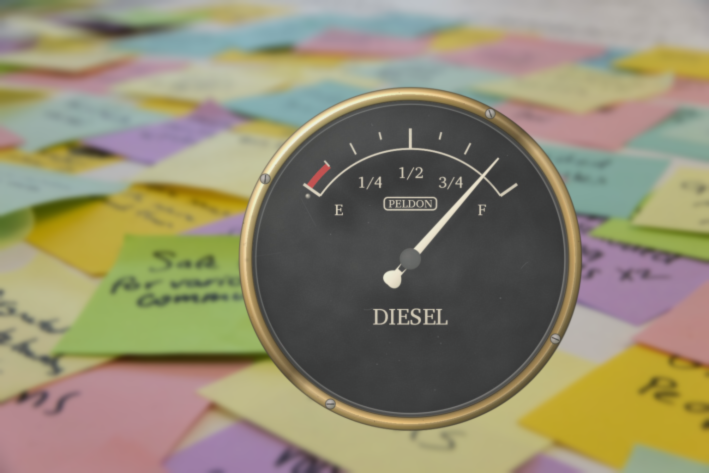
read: **0.875**
